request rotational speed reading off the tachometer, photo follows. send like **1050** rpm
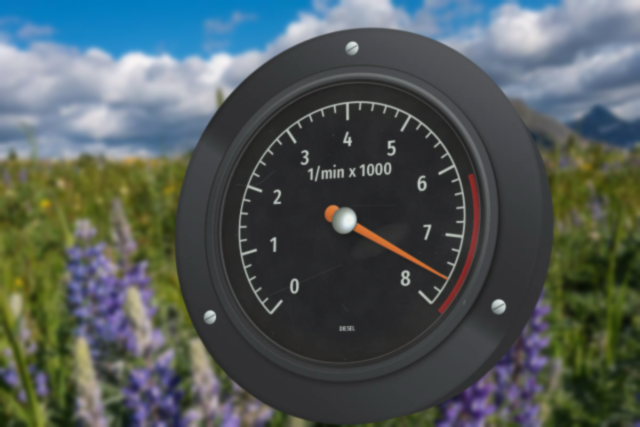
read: **7600** rpm
